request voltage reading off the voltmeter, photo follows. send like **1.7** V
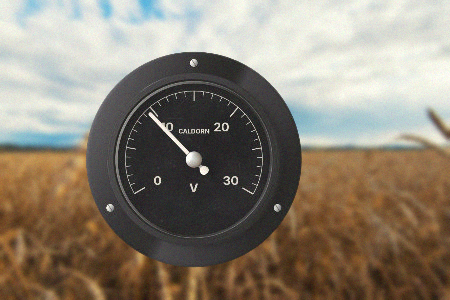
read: **9.5** V
